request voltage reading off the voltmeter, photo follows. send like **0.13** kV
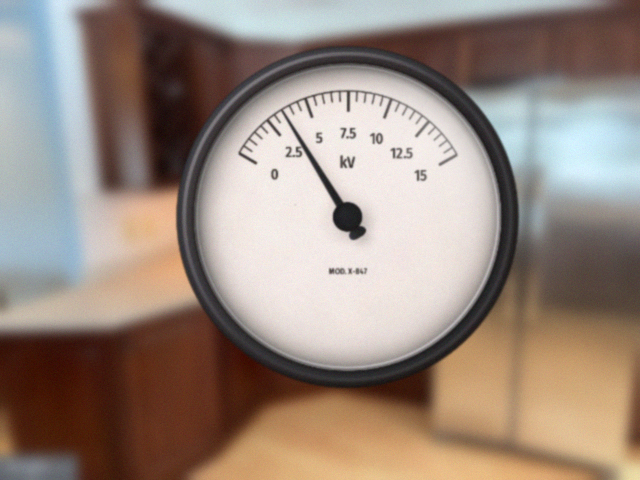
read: **3.5** kV
